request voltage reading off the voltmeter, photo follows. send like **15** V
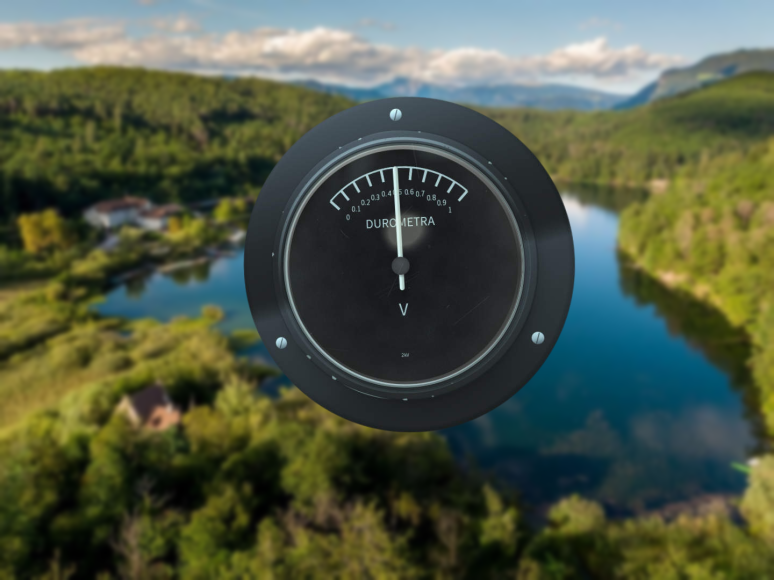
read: **0.5** V
